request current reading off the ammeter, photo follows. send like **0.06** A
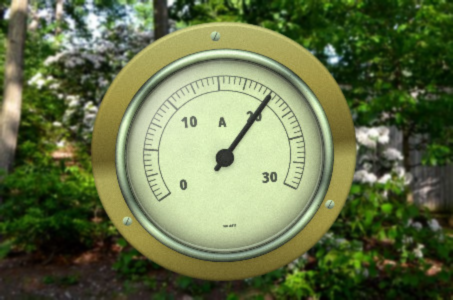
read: **20** A
